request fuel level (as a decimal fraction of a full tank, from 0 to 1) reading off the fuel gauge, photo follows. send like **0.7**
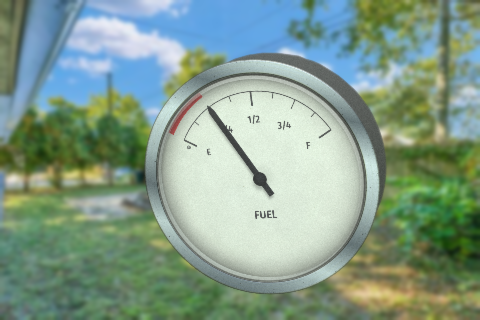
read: **0.25**
